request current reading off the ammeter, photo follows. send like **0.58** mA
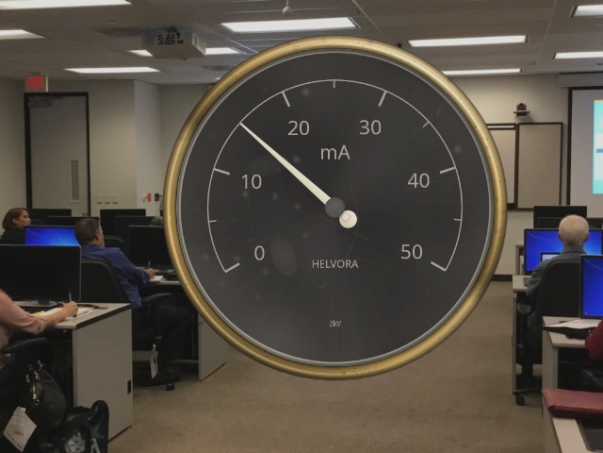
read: **15** mA
